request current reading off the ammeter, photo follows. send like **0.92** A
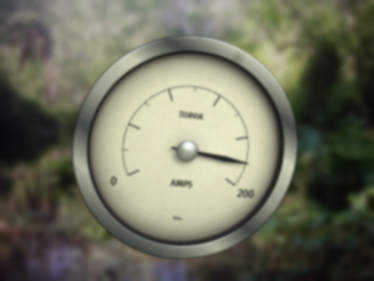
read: **180** A
